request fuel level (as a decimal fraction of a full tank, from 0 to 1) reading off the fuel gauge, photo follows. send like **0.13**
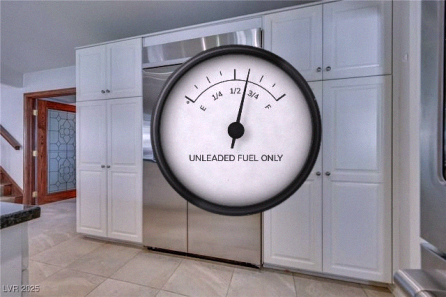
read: **0.625**
